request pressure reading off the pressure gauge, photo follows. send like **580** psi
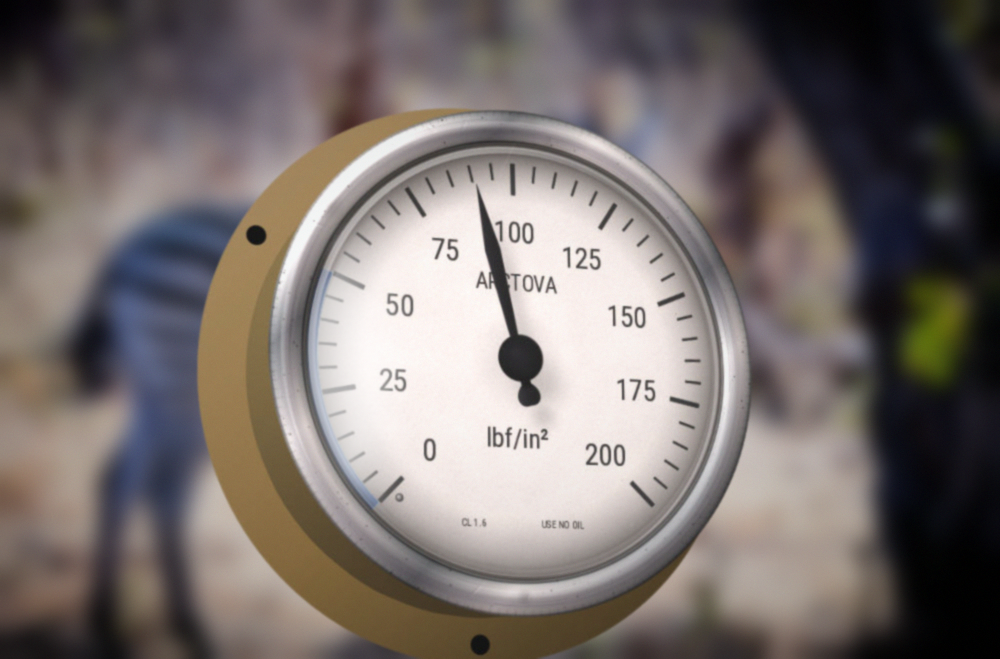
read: **90** psi
